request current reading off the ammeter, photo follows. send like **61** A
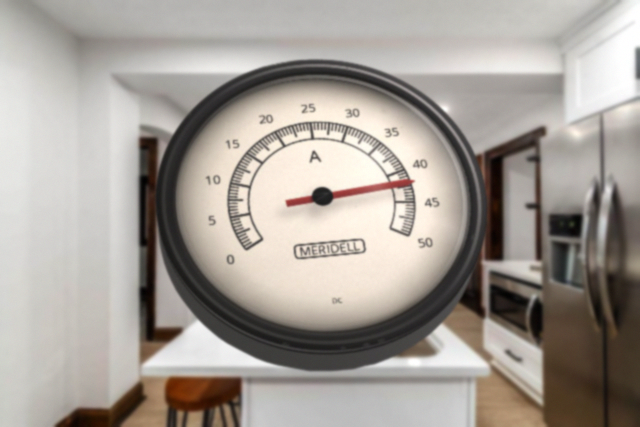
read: **42.5** A
